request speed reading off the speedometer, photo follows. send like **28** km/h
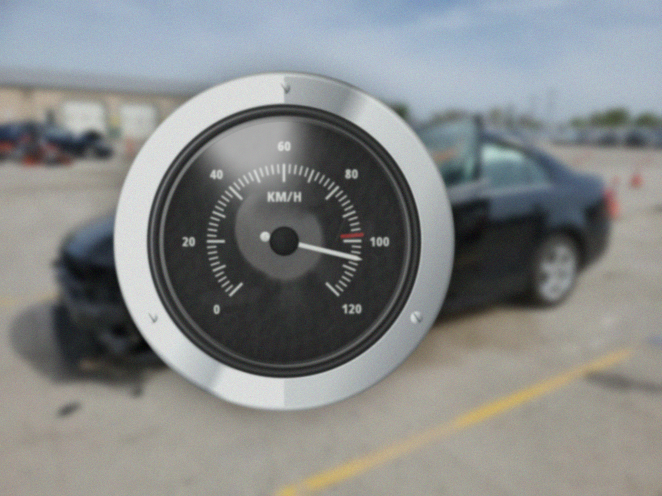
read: **106** km/h
